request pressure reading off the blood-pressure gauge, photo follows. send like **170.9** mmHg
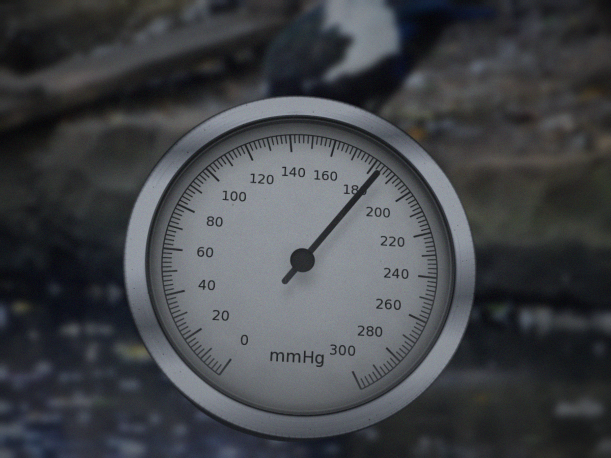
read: **184** mmHg
